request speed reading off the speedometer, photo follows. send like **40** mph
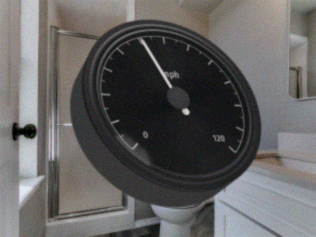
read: **50** mph
